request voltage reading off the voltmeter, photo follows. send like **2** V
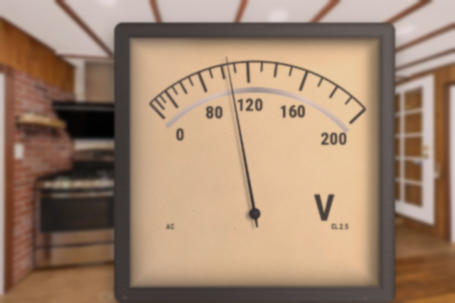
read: **105** V
